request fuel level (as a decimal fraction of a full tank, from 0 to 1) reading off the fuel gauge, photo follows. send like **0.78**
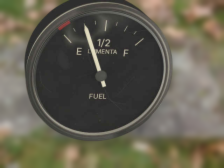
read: **0.25**
